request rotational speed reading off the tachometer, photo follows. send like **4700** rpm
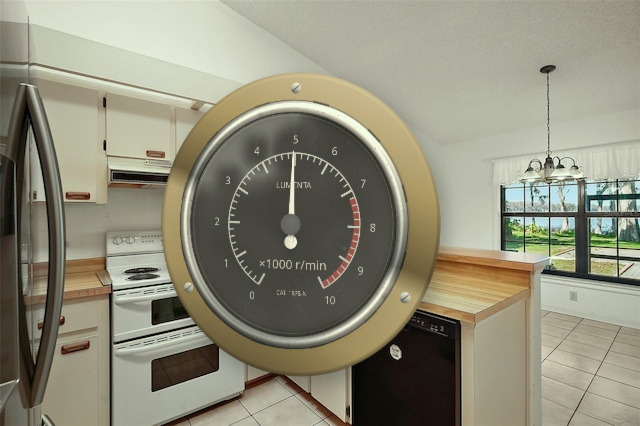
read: **5000** rpm
